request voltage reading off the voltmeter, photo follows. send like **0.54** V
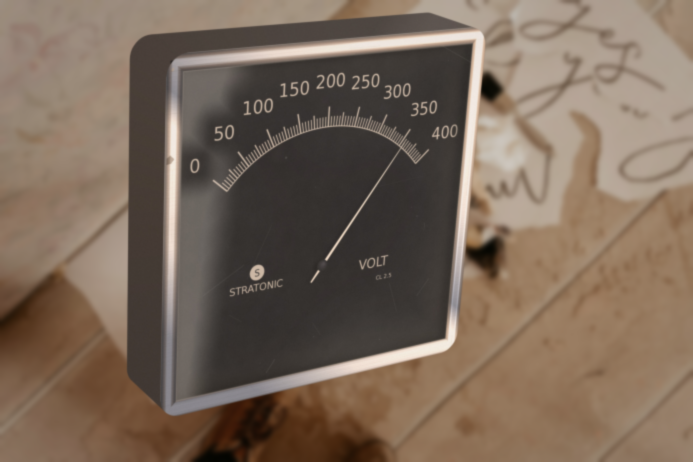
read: **350** V
